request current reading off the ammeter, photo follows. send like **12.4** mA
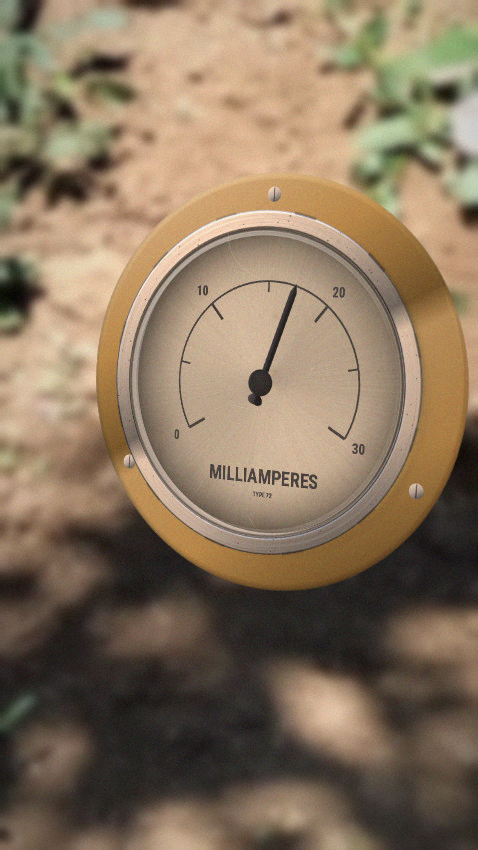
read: **17.5** mA
